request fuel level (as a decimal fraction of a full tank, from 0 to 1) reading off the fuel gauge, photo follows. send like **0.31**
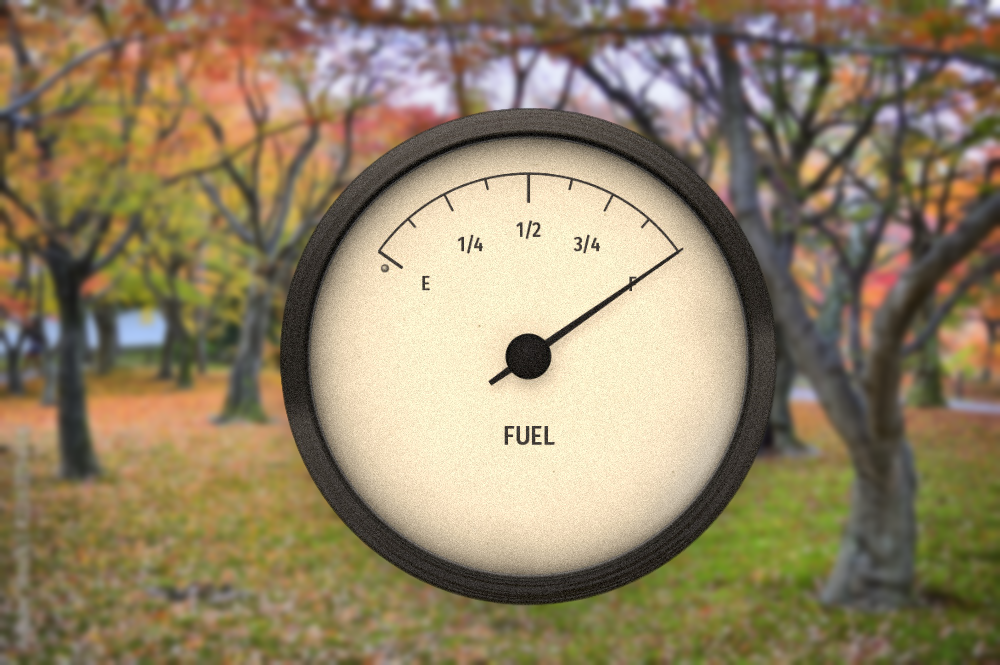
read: **1**
